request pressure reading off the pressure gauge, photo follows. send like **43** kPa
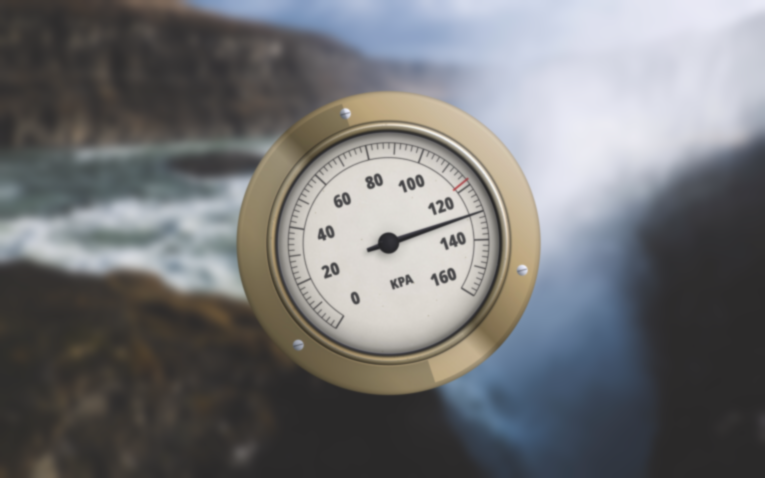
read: **130** kPa
